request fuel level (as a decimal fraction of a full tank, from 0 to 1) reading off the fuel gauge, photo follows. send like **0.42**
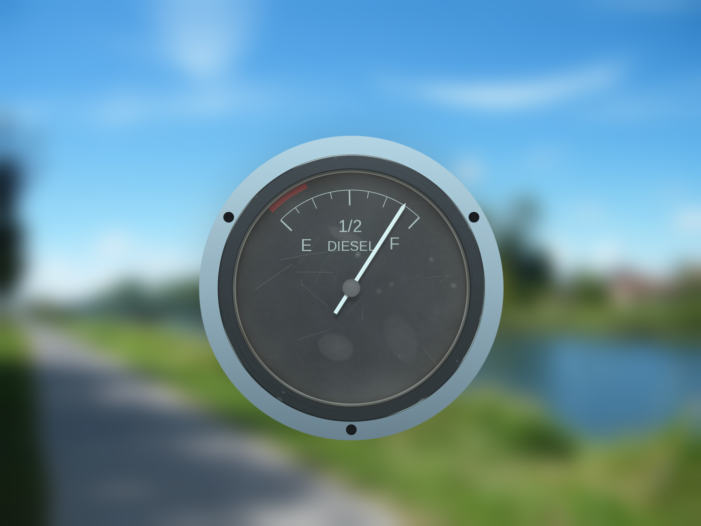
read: **0.875**
